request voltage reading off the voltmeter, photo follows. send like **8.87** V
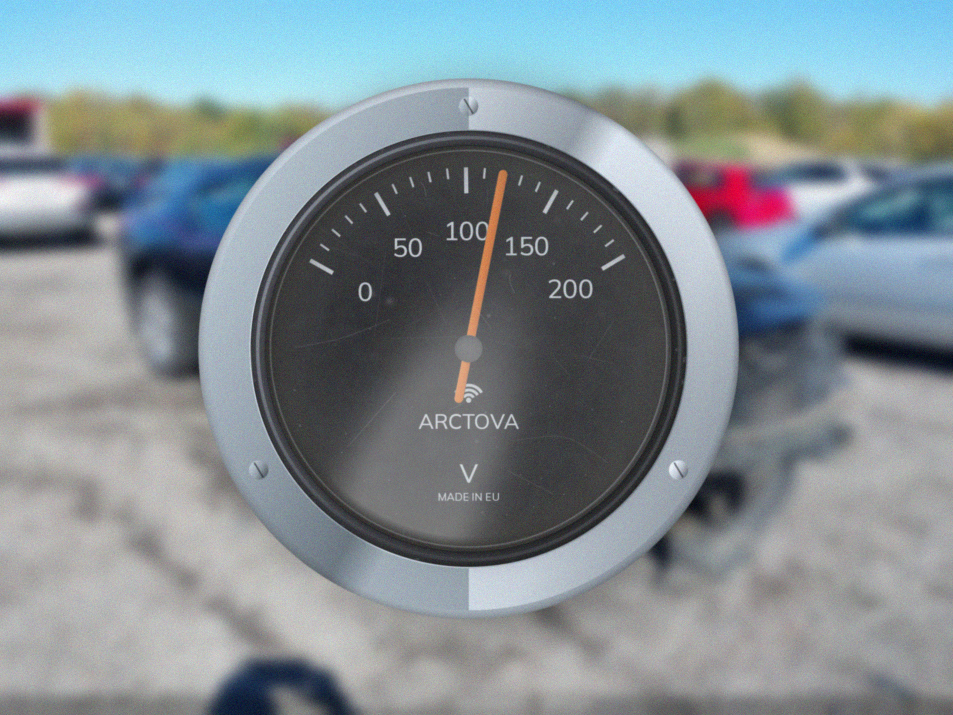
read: **120** V
